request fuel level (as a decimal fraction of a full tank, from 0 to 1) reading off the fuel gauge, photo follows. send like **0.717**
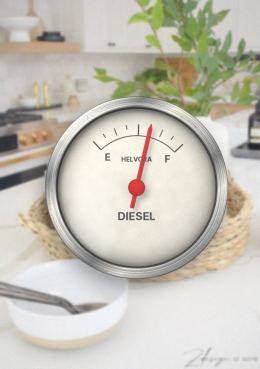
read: **0.625**
